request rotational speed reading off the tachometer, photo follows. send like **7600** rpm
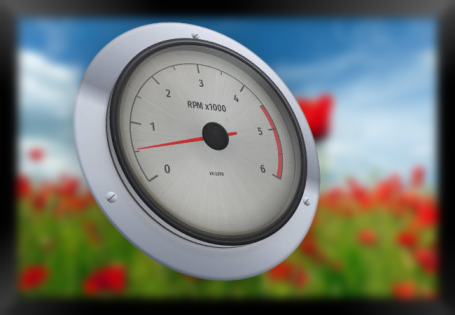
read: **500** rpm
